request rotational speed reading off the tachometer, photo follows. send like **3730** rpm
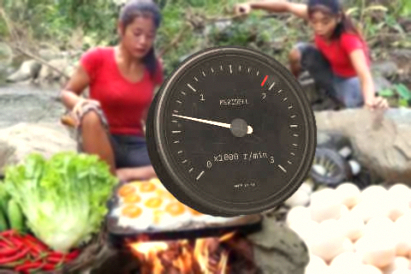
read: **650** rpm
